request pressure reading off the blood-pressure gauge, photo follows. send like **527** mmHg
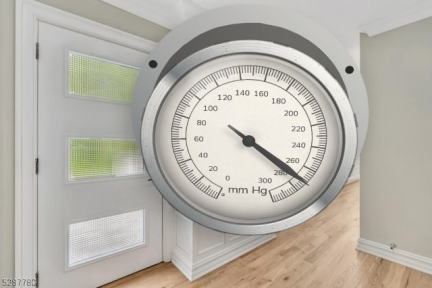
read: **270** mmHg
